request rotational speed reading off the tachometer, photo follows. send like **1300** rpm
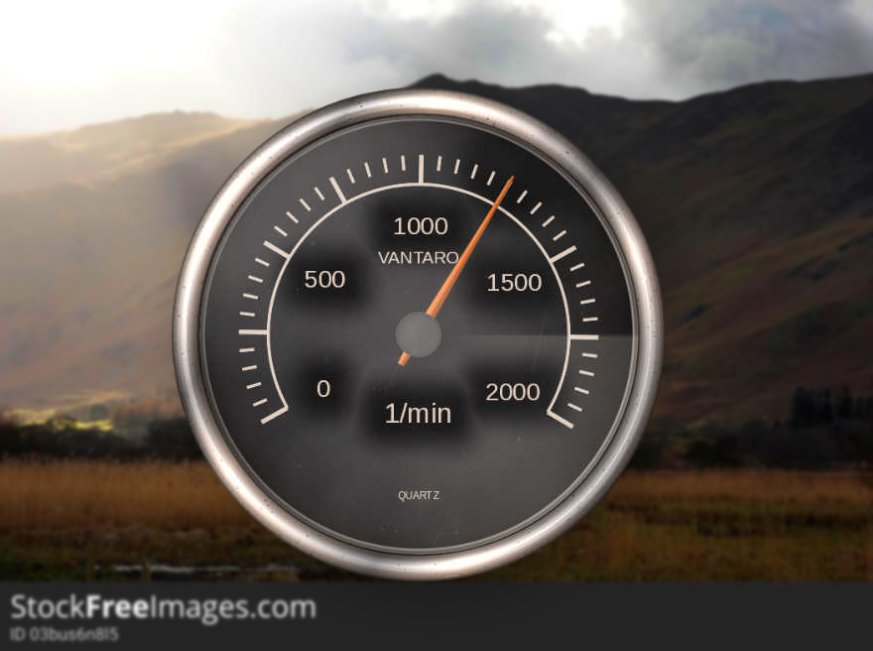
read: **1250** rpm
